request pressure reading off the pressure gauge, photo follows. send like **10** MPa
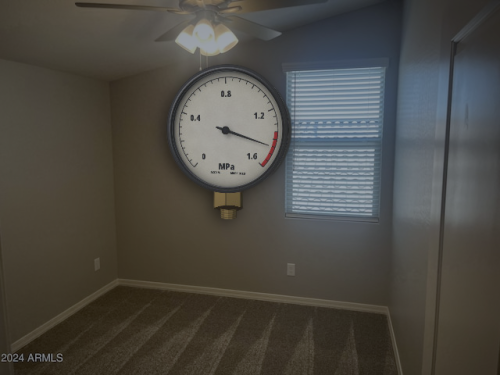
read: **1.45** MPa
